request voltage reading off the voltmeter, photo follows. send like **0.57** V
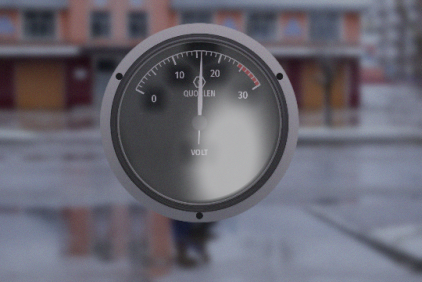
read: **16** V
